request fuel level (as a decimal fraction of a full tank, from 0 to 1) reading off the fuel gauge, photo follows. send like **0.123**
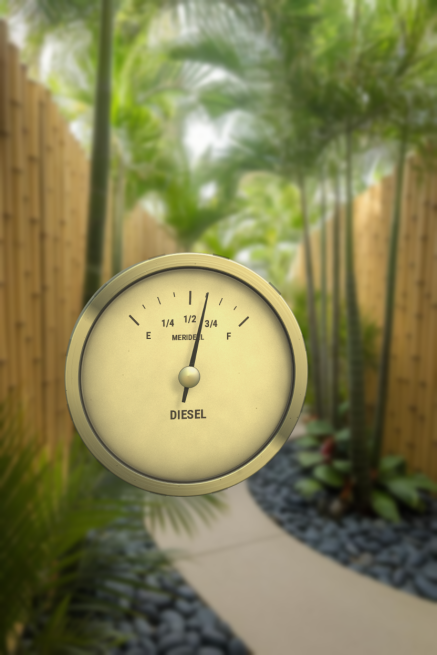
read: **0.625**
